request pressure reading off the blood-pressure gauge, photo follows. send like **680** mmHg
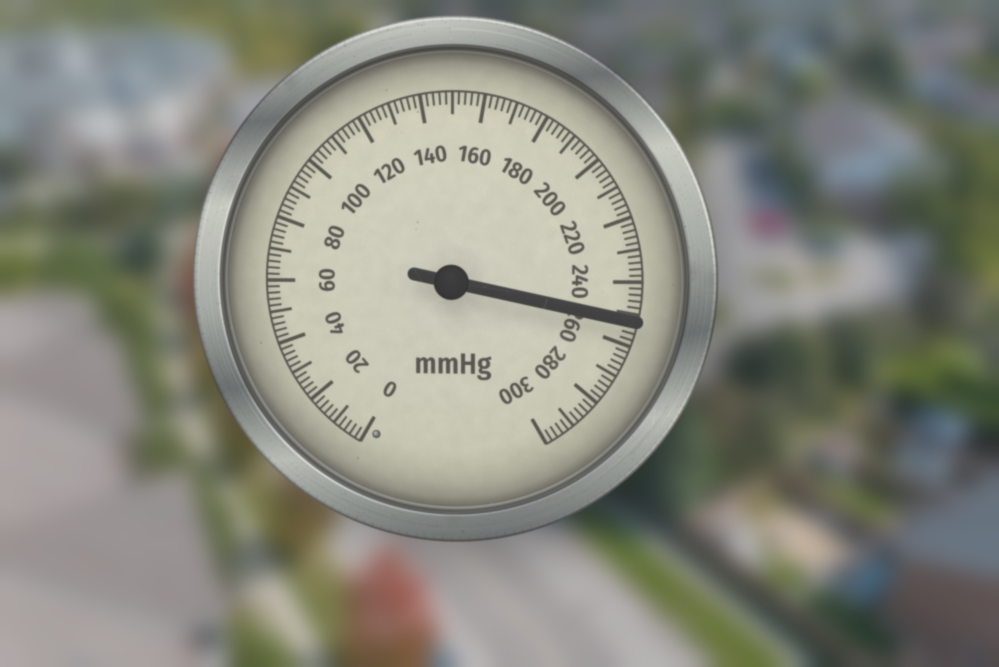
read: **252** mmHg
